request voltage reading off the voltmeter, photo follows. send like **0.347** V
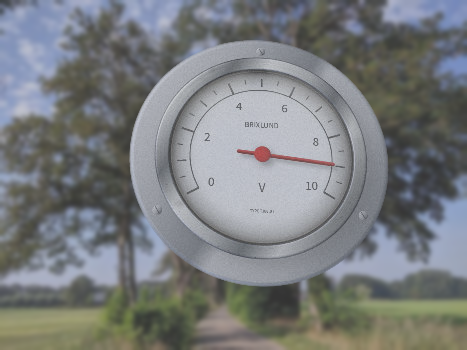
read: **9** V
